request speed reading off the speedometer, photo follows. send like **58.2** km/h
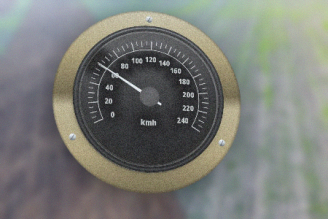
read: **60** km/h
